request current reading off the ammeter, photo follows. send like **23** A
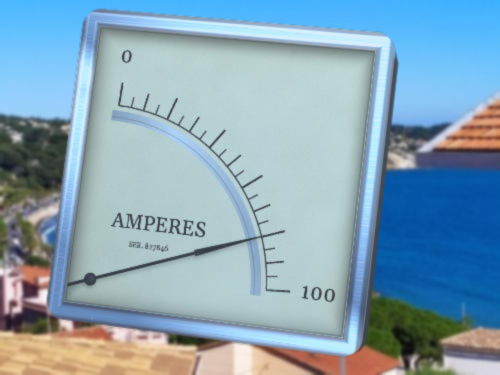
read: **80** A
